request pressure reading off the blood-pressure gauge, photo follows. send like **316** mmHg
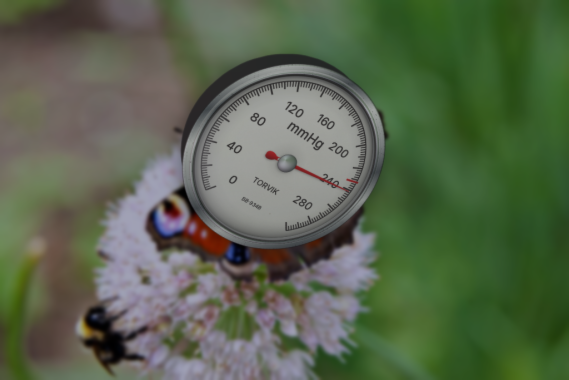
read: **240** mmHg
